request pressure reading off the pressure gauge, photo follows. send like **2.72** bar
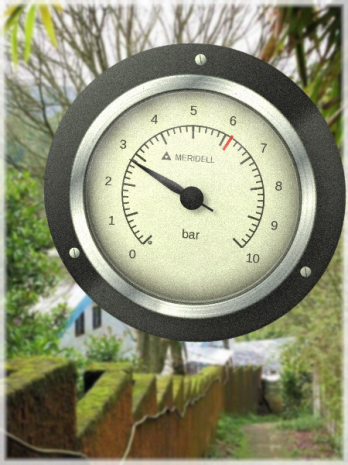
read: **2.8** bar
